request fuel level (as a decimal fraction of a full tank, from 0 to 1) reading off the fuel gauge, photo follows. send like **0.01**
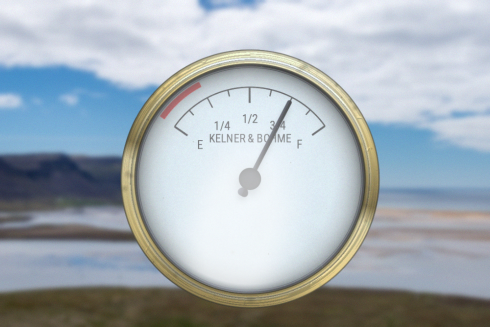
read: **0.75**
